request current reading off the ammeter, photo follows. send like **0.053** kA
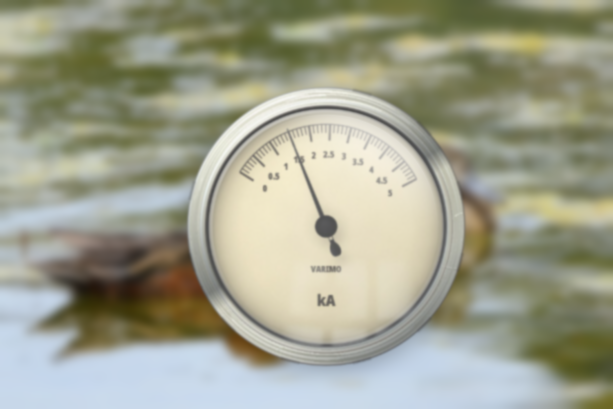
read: **1.5** kA
